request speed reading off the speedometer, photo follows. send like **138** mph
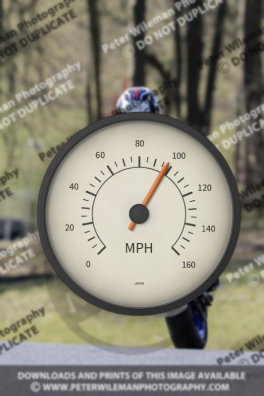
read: **97.5** mph
